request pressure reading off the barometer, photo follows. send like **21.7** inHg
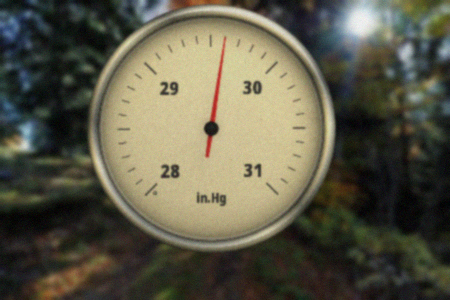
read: **29.6** inHg
